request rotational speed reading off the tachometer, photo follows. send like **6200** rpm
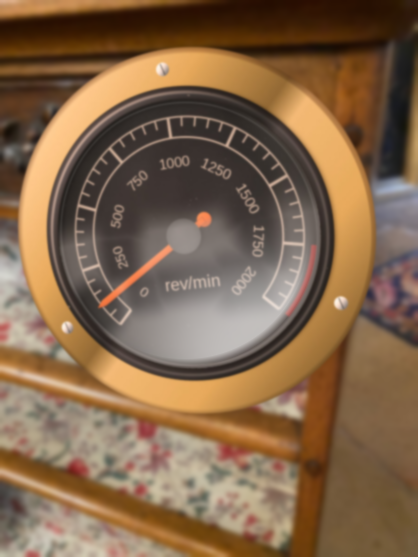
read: **100** rpm
